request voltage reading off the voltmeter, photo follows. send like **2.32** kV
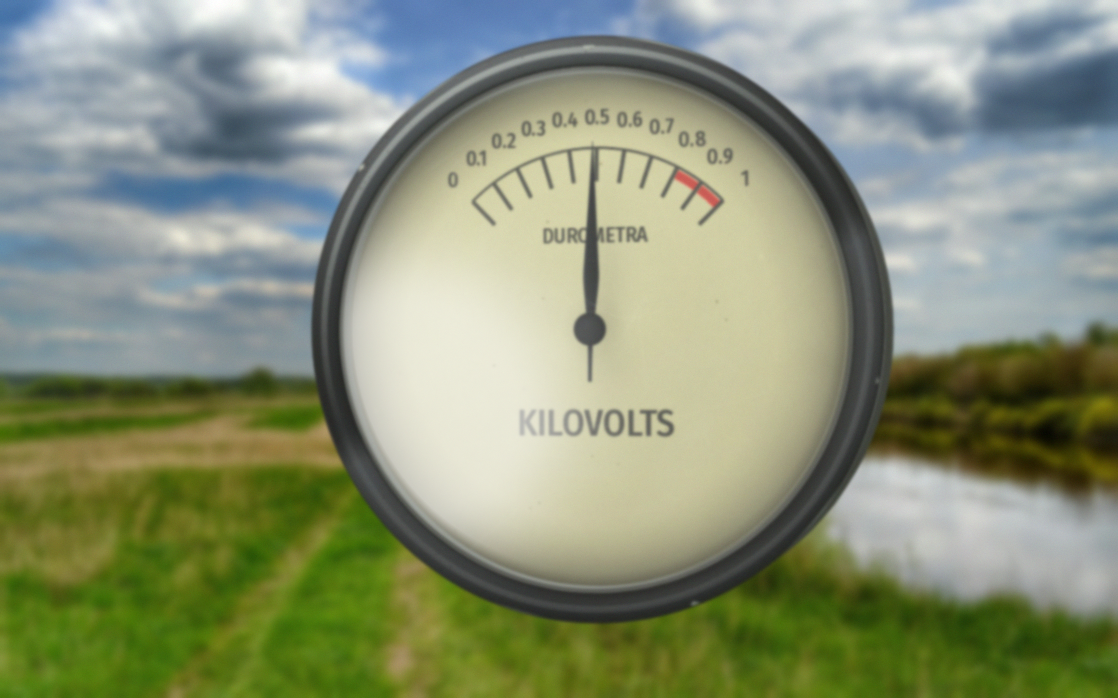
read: **0.5** kV
